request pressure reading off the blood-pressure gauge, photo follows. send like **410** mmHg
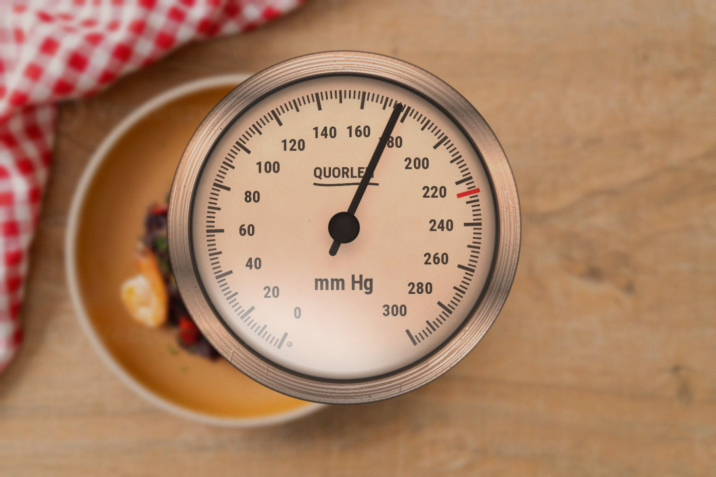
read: **176** mmHg
